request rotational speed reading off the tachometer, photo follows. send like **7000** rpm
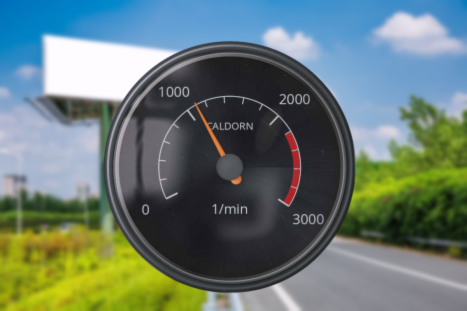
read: **1100** rpm
